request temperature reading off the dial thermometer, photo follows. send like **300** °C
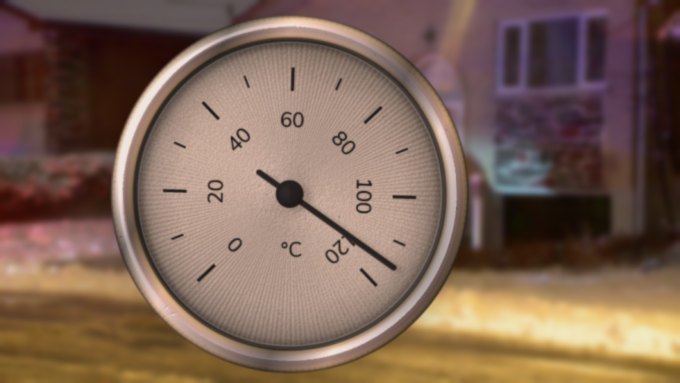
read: **115** °C
